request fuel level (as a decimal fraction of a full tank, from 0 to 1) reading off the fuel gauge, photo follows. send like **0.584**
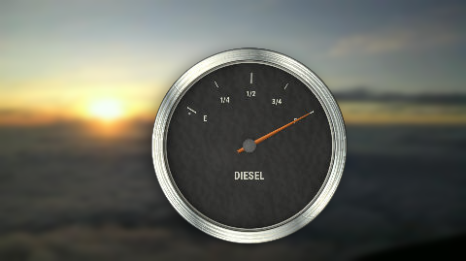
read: **1**
